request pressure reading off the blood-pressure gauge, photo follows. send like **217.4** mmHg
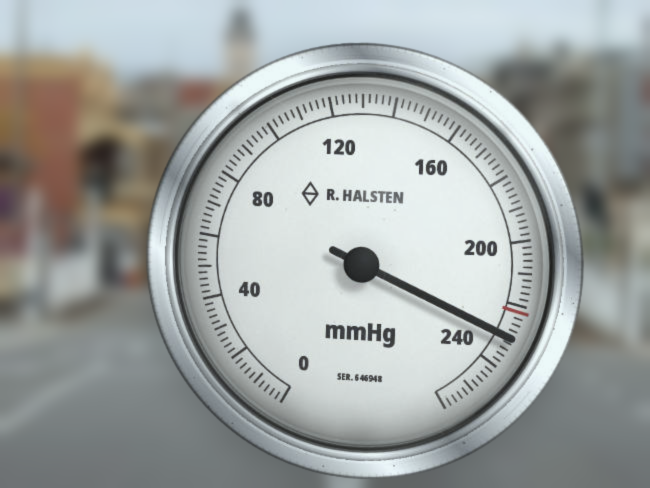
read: **230** mmHg
